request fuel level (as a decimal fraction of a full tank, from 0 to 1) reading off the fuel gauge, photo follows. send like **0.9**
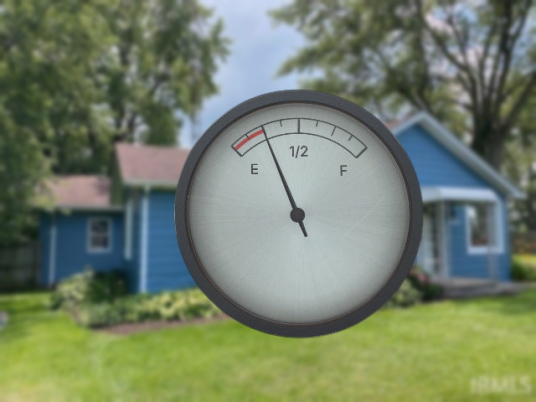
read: **0.25**
